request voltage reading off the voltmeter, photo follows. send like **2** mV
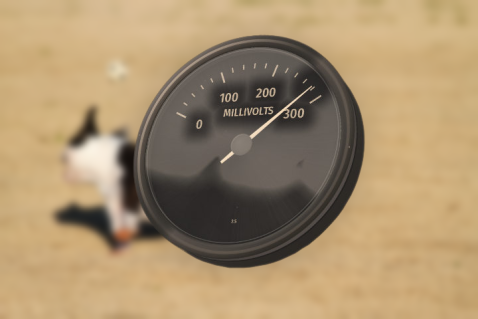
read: **280** mV
